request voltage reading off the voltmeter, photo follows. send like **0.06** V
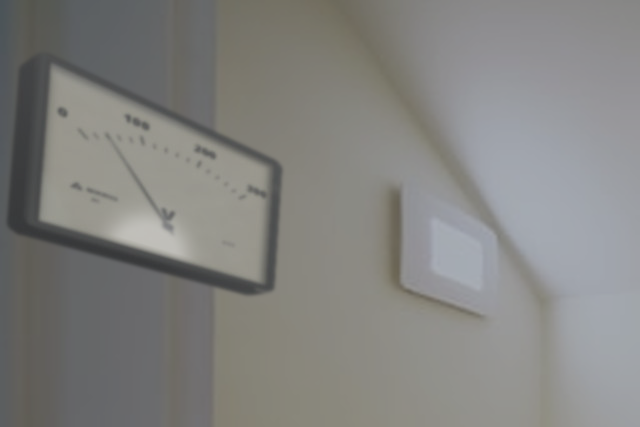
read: **40** V
